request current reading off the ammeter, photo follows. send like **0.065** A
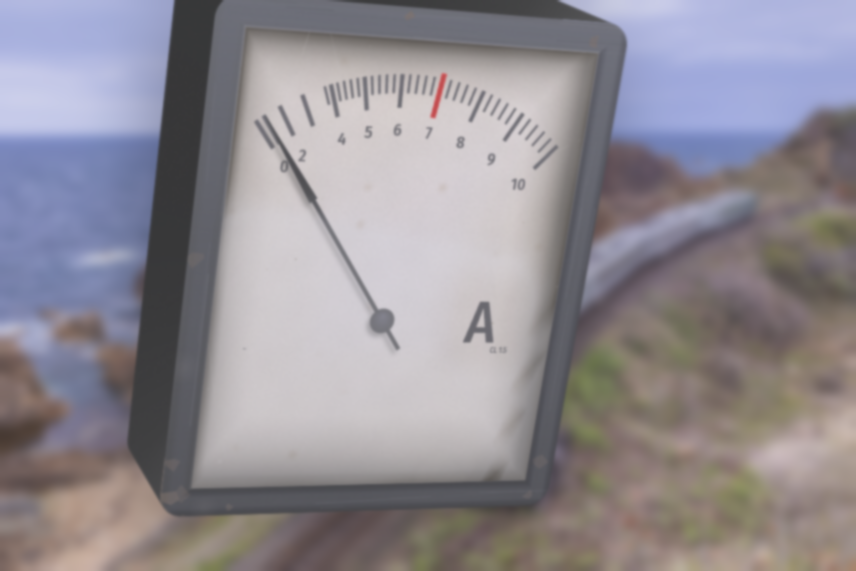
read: **1** A
